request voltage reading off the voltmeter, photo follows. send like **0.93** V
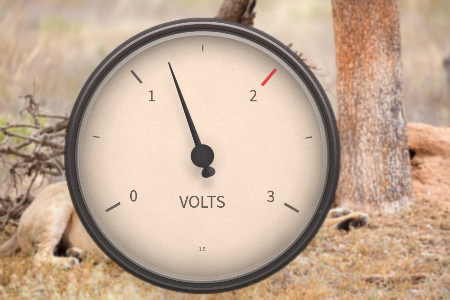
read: **1.25** V
